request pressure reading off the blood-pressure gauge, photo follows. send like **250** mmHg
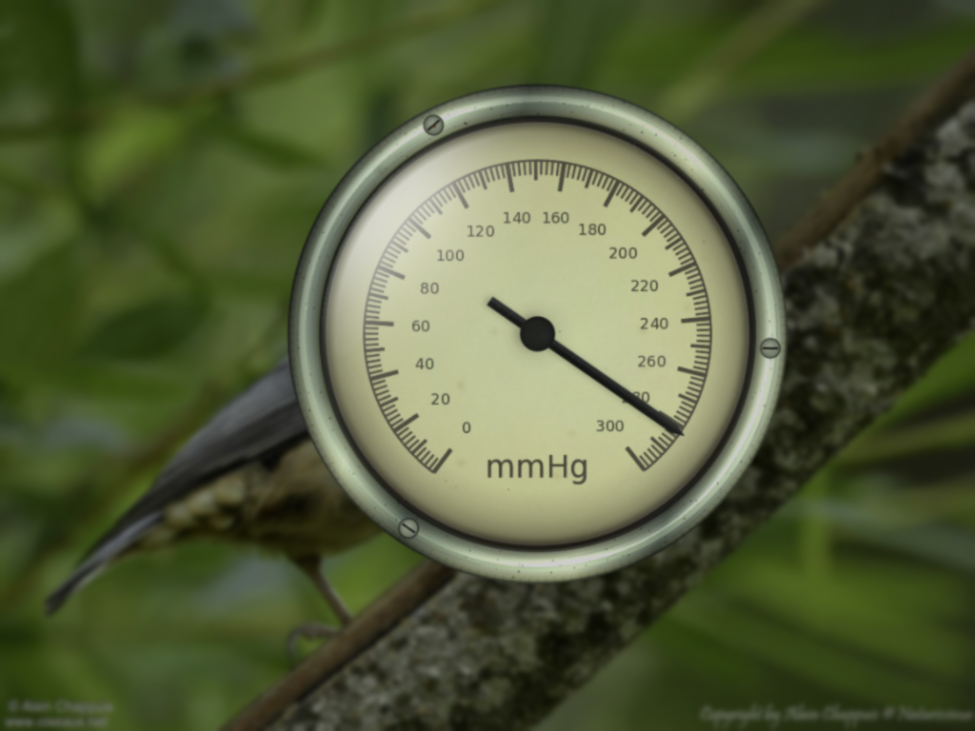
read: **282** mmHg
